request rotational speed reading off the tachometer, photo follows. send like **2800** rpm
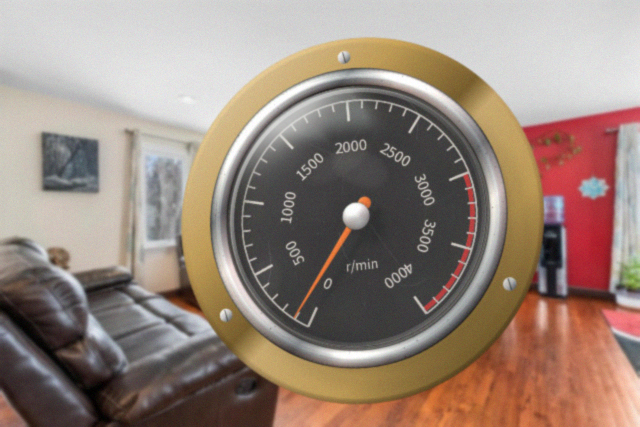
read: **100** rpm
